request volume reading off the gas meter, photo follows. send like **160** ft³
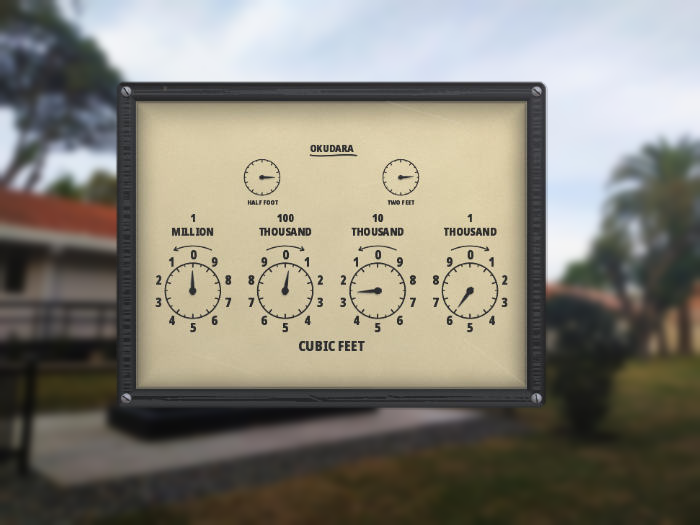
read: **2600** ft³
